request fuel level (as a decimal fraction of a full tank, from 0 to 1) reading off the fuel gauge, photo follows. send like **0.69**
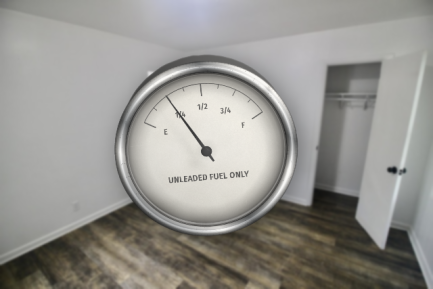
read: **0.25**
